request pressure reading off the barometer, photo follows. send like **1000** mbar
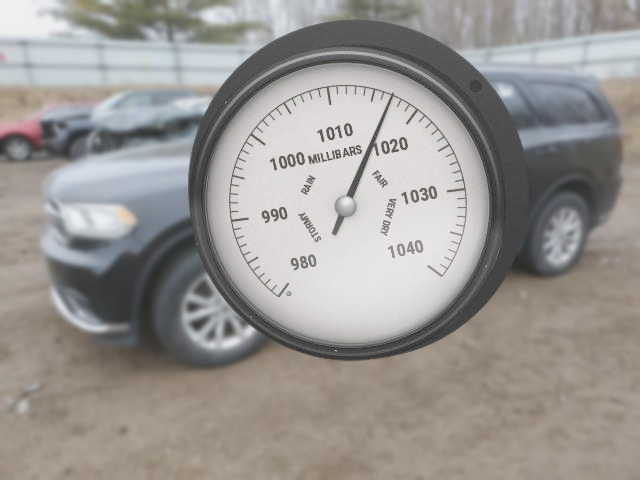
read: **1017** mbar
